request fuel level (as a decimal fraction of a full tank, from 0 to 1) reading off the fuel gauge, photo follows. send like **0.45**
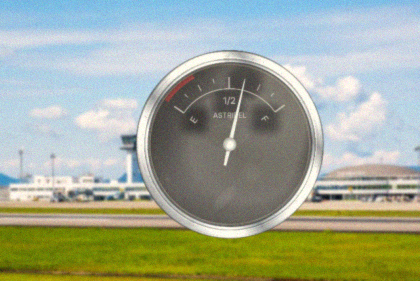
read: **0.625**
